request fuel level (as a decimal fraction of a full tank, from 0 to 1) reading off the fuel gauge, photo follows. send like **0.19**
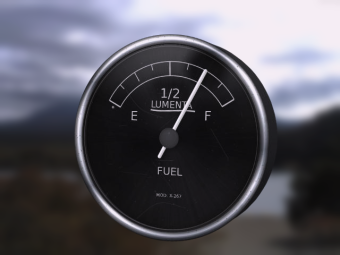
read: **0.75**
